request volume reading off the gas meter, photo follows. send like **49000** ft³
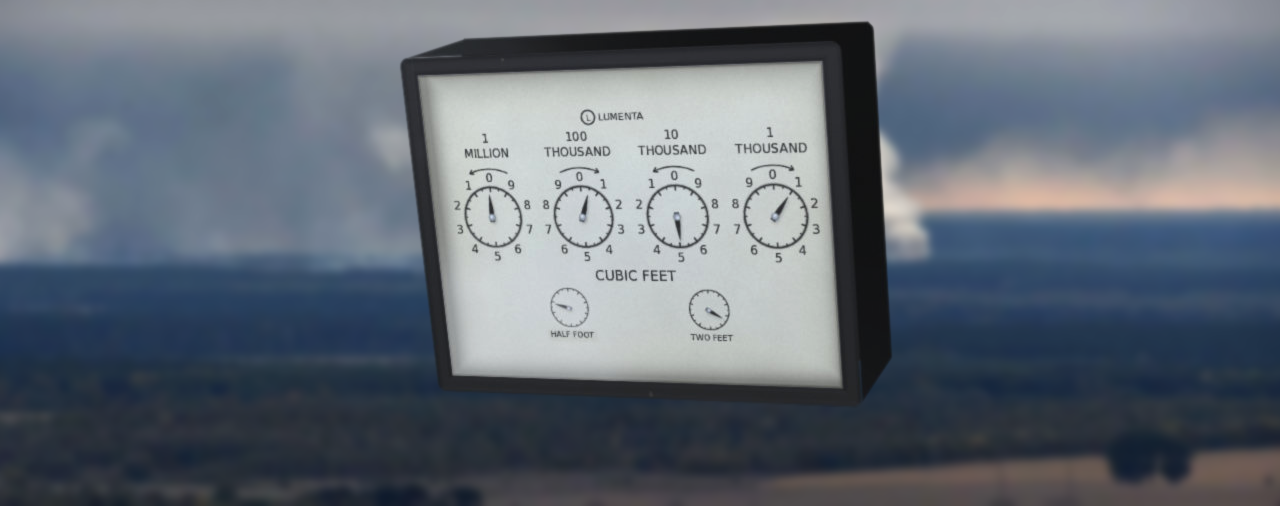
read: **5100** ft³
